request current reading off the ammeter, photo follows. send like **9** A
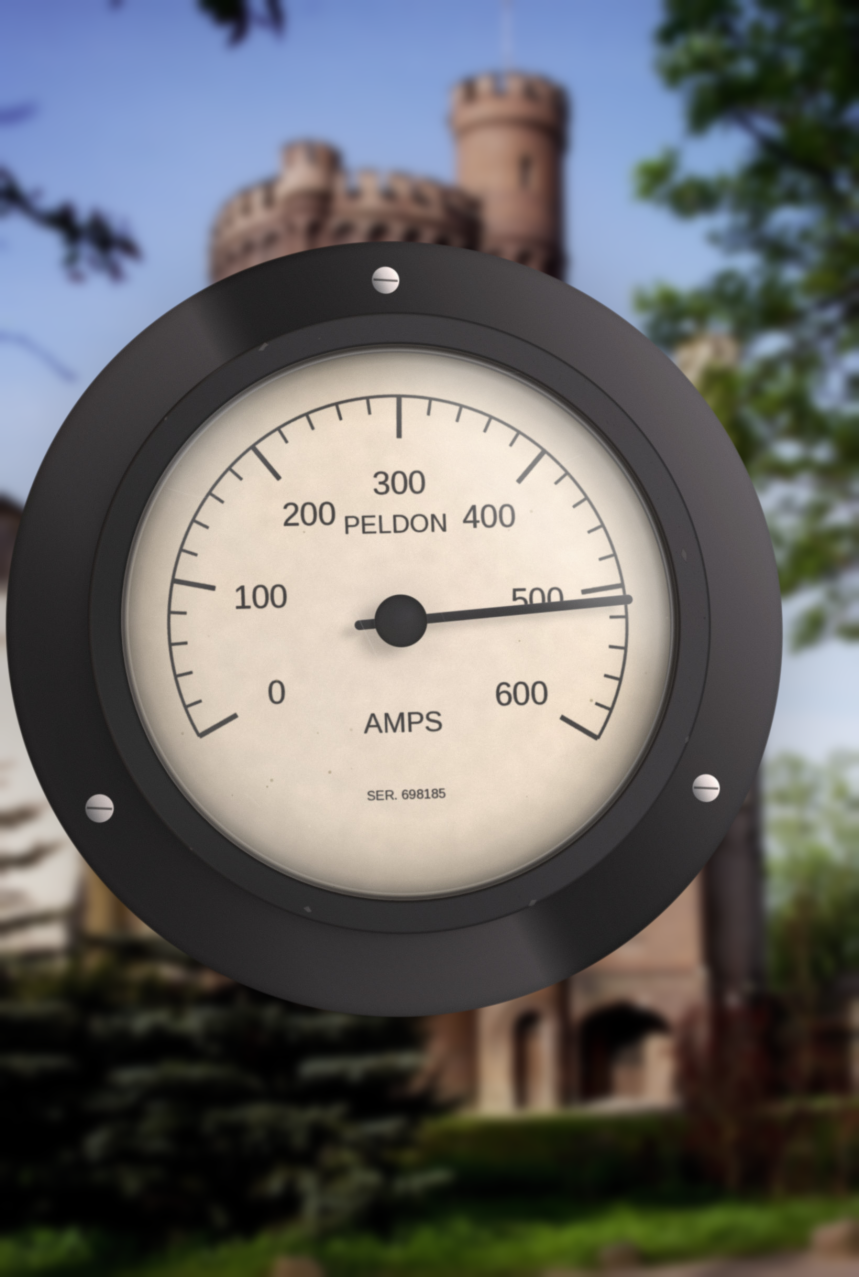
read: **510** A
